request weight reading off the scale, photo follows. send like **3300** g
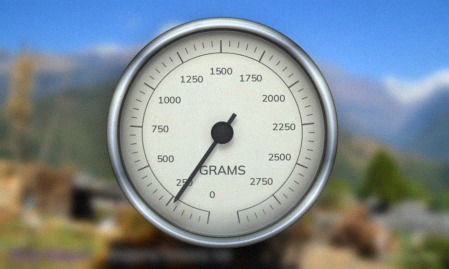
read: **225** g
